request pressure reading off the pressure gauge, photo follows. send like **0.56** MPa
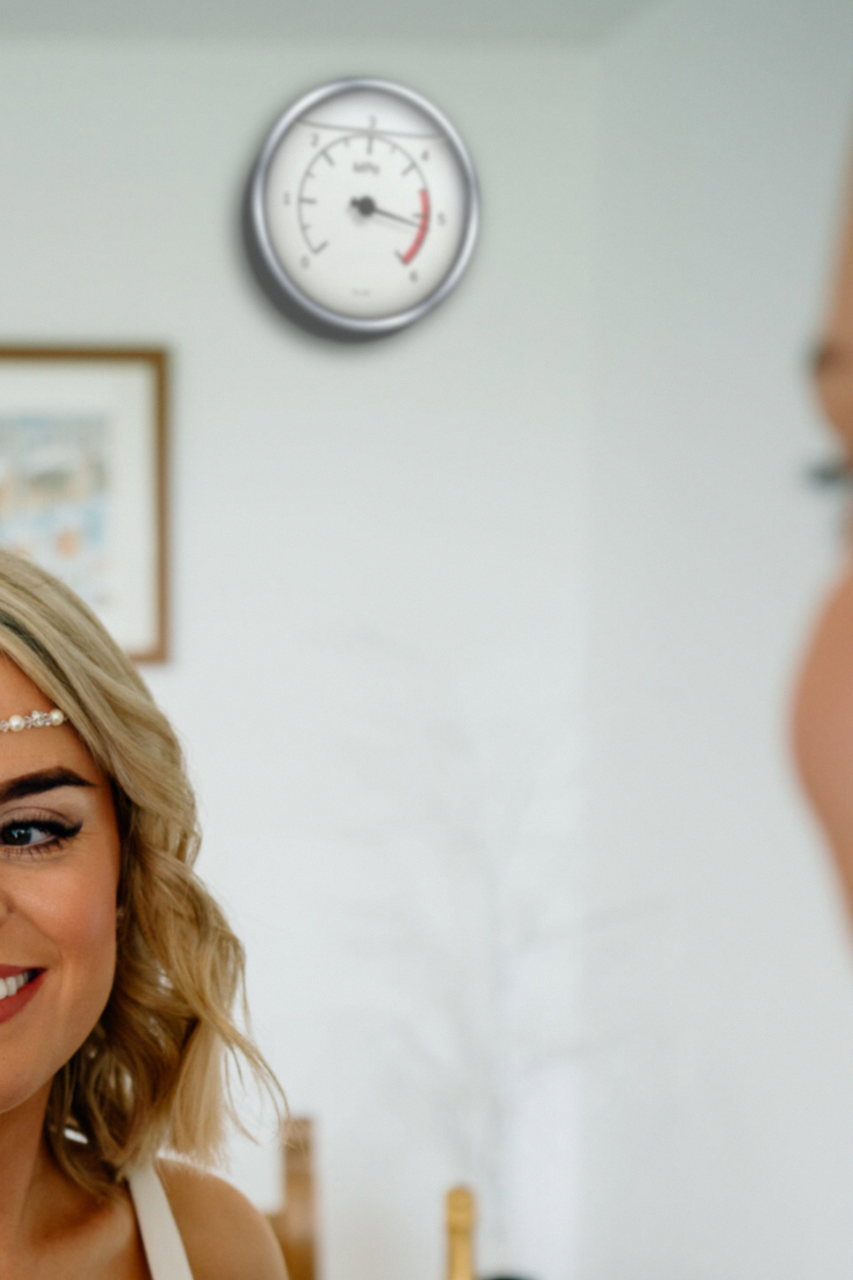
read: **5.25** MPa
